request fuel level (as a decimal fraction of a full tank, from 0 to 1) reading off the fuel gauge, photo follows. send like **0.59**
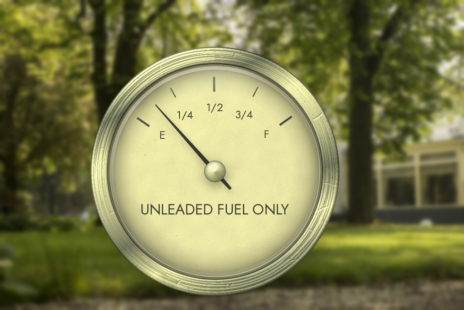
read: **0.125**
